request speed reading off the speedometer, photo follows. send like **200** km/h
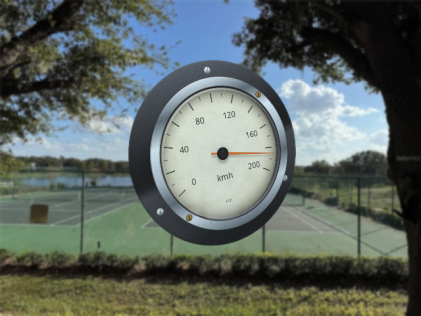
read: **185** km/h
